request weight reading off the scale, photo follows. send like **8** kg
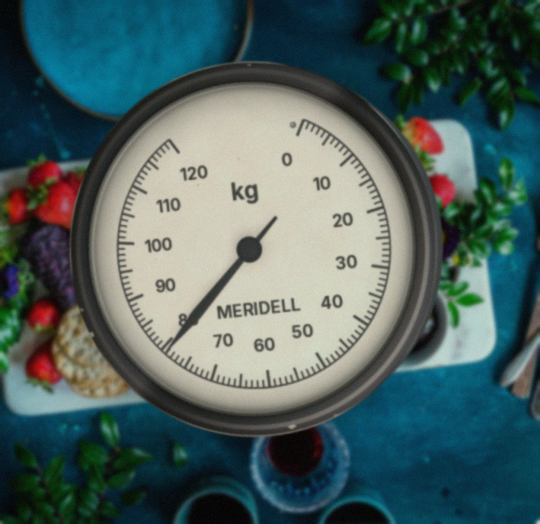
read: **79** kg
